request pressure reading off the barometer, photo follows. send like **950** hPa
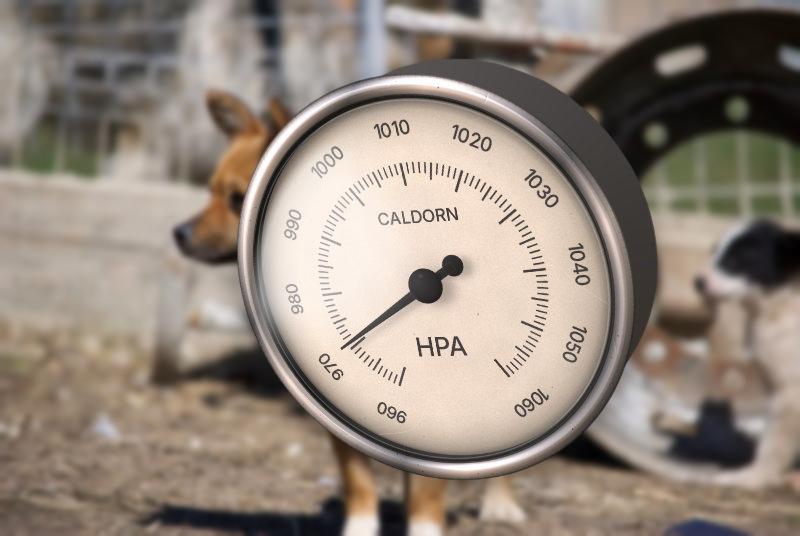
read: **971** hPa
